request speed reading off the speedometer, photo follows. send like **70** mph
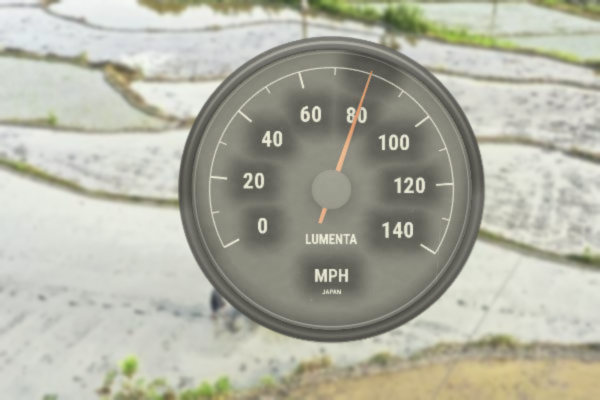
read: **80** mph
